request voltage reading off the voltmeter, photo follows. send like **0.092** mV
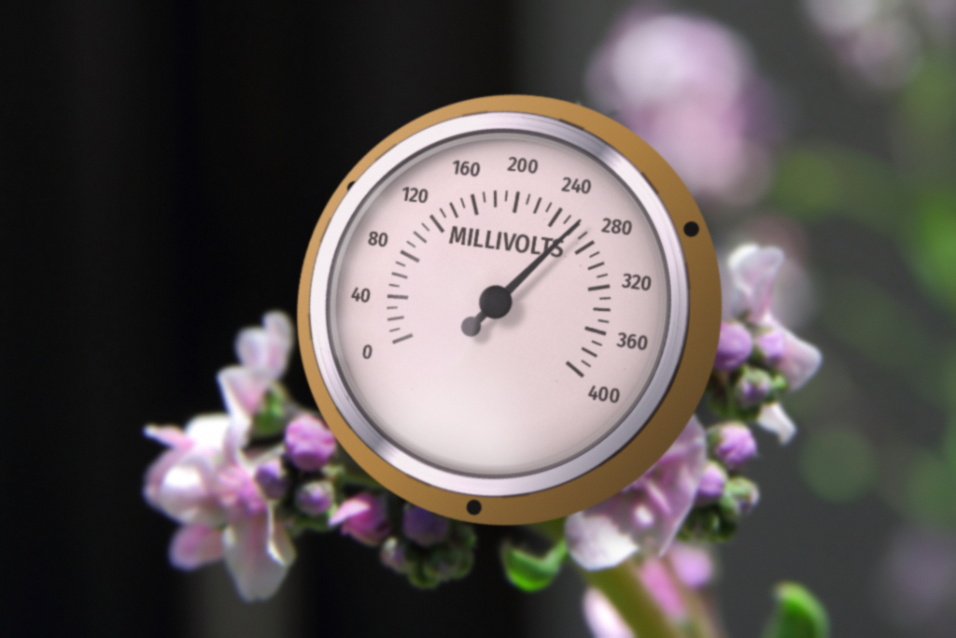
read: **260** mV
